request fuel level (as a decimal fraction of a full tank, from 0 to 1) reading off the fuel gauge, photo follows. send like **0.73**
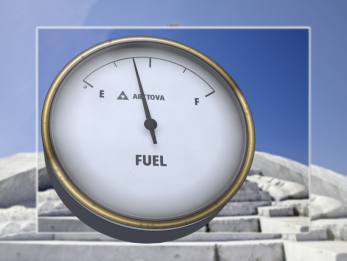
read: **0.375**
